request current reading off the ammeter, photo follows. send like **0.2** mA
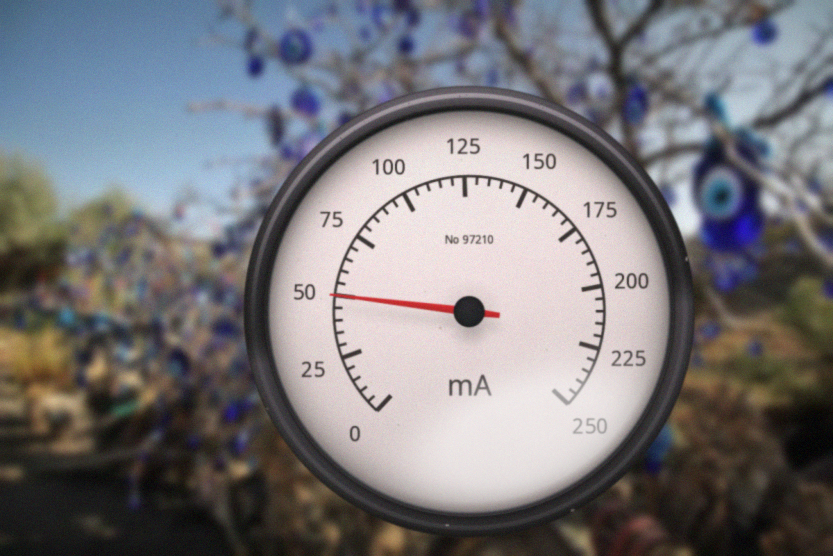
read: **50** mA
